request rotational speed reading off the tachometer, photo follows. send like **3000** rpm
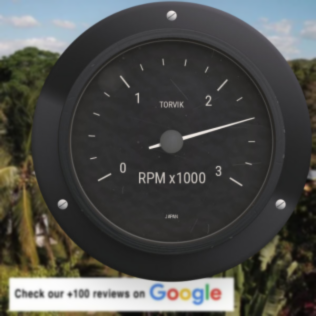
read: **2400** rpm
